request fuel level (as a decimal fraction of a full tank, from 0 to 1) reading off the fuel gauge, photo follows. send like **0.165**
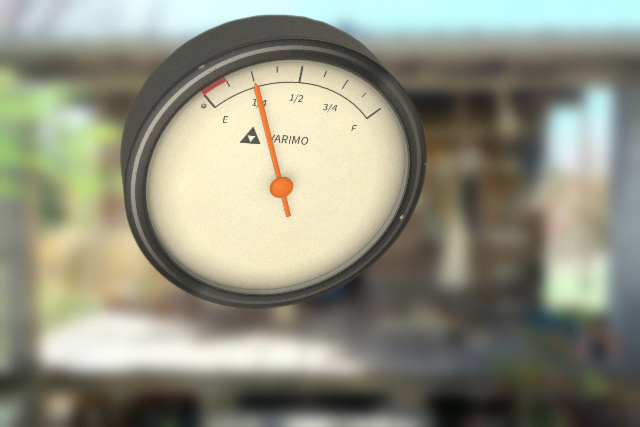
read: **0.25**
